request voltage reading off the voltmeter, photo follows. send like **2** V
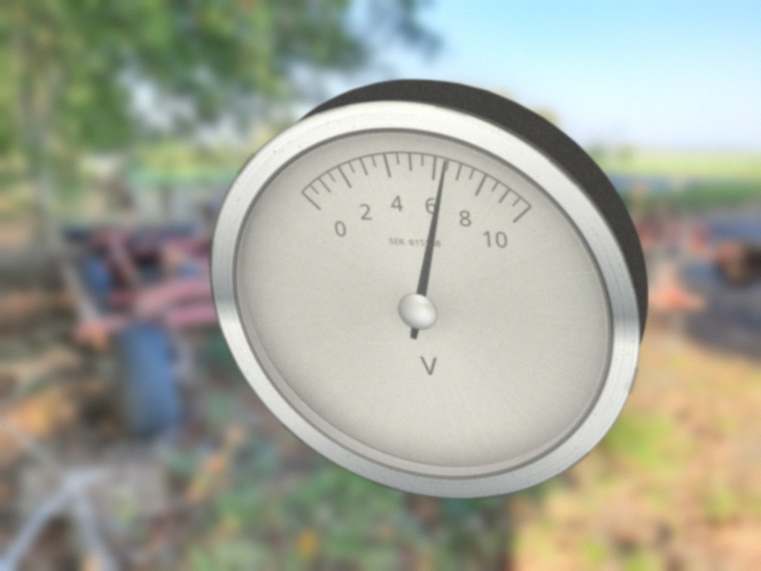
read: **6.5** V
